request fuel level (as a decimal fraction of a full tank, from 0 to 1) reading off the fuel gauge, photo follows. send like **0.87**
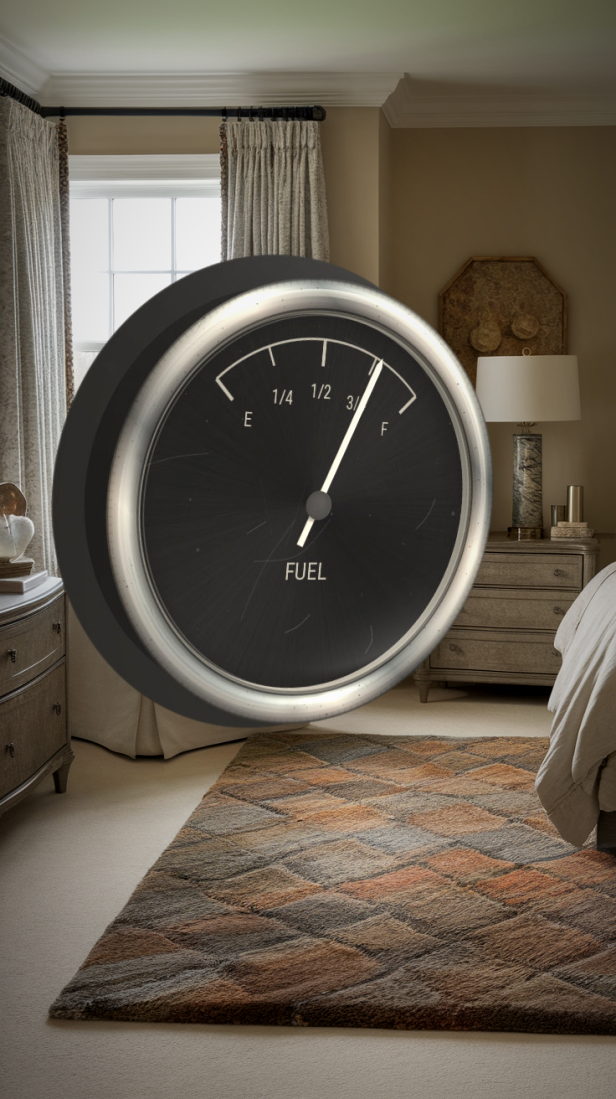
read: **0.75**
